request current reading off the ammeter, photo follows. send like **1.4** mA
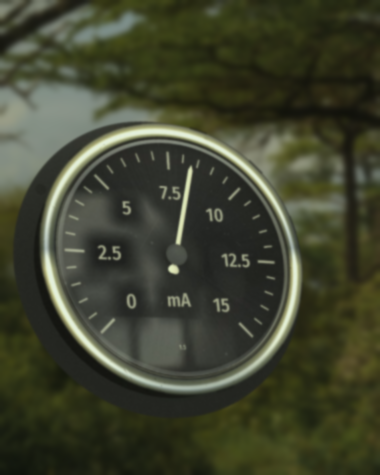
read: **8.25** mA
